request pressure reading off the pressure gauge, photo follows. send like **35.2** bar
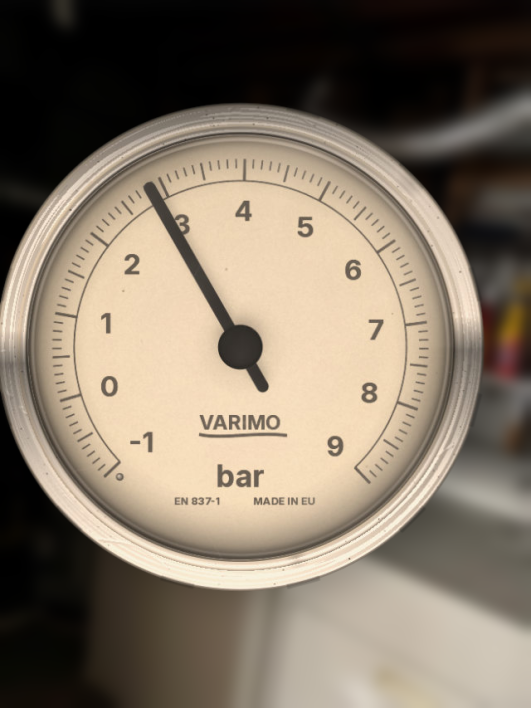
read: **2.85** bar
